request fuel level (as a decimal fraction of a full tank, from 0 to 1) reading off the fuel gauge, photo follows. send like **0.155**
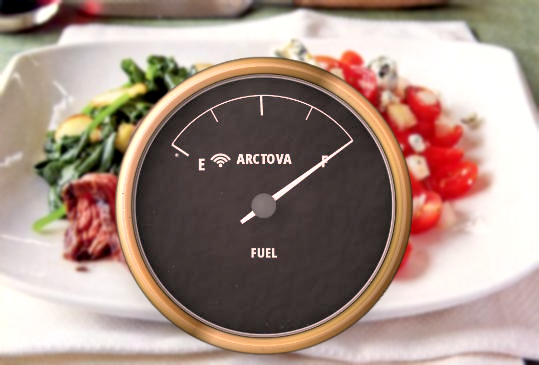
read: **1**
